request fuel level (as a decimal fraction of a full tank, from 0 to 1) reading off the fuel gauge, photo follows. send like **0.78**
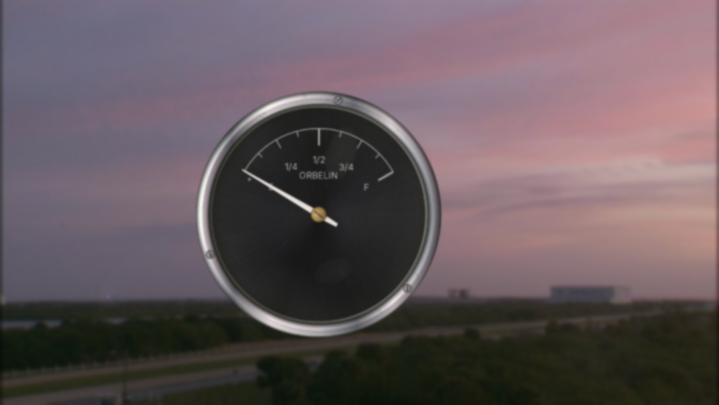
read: **0**
